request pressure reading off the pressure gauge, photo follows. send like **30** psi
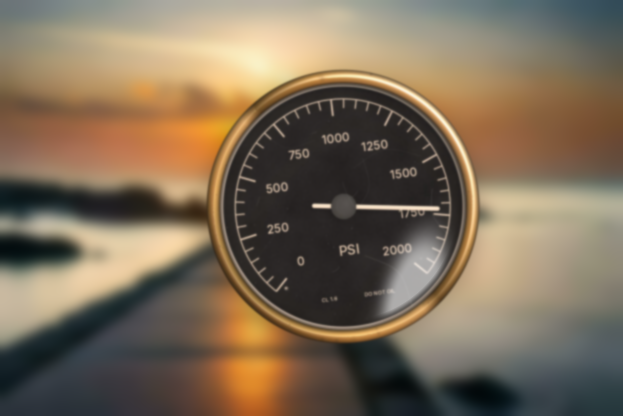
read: **1725** psi
